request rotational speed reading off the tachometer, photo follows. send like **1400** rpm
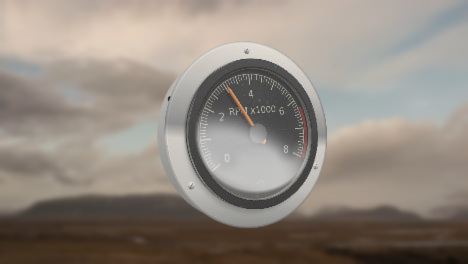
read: **3000** rpm
